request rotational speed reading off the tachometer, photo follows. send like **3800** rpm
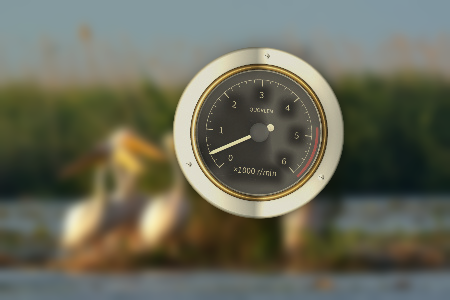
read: **400** rpm
